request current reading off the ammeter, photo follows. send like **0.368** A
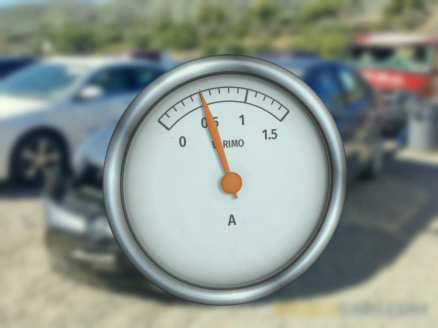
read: **0.5** A
